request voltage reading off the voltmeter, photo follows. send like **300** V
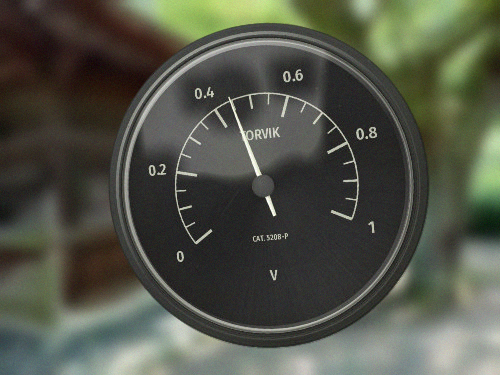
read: **0.45** V
